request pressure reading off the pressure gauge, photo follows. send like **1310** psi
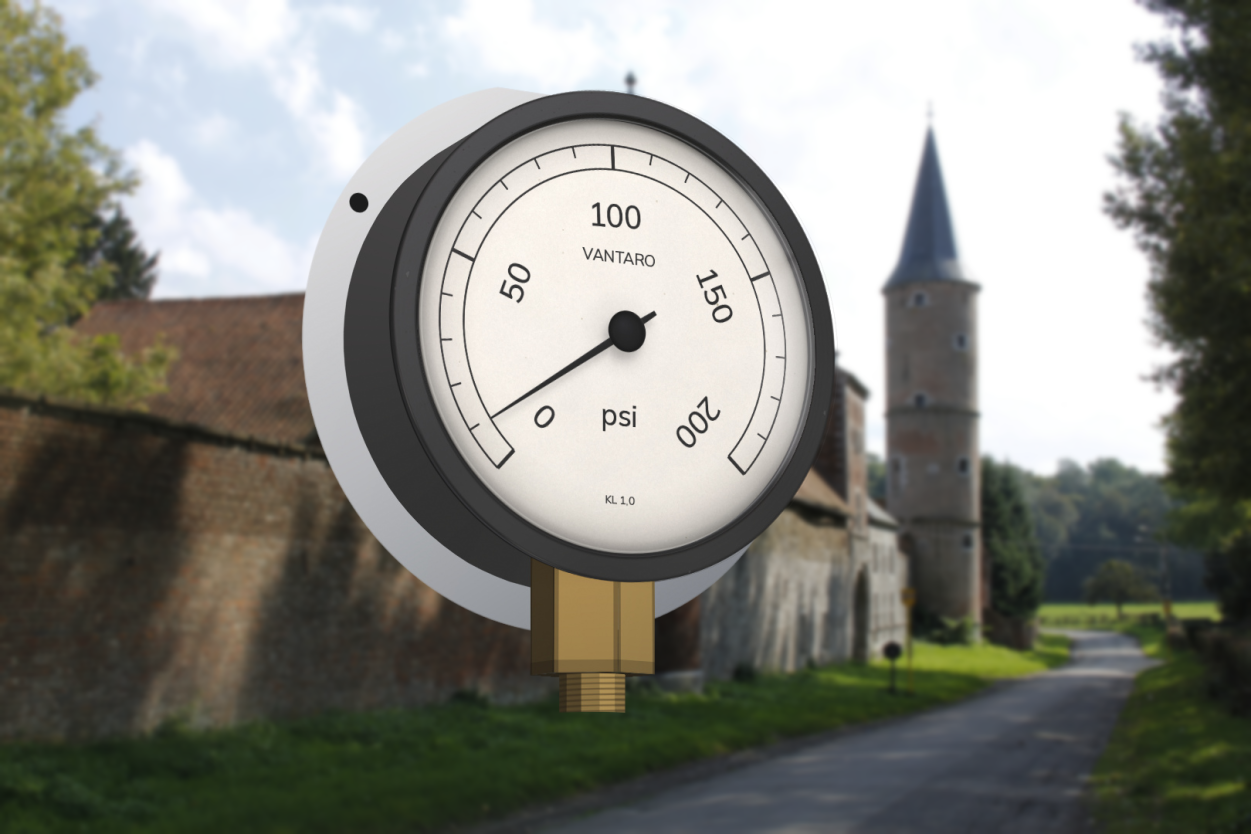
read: **10** psi
